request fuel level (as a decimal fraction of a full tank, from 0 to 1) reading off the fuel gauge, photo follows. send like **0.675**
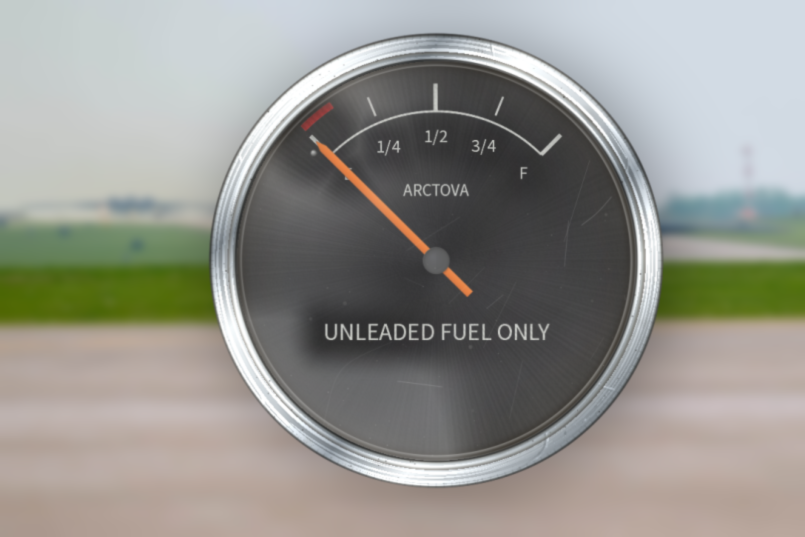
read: **0**
